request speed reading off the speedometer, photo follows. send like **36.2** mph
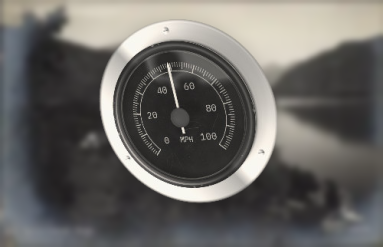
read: **50** mph
